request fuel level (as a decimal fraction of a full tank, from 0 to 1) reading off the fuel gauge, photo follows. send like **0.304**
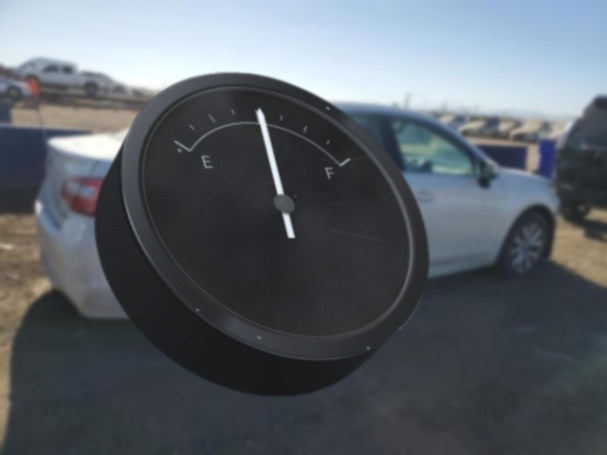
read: **0.5**
